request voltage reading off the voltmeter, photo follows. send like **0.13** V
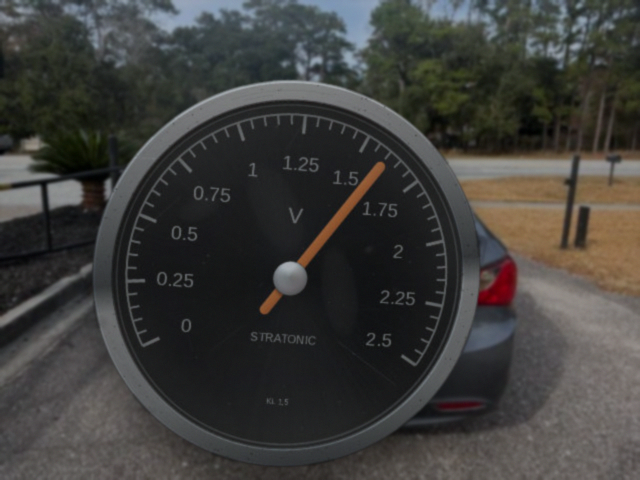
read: **1.6** V
